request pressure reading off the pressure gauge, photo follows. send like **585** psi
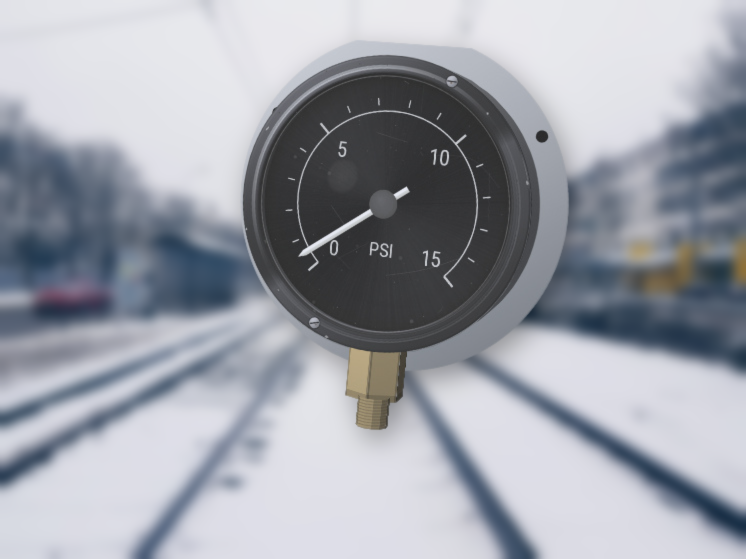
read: **0.5** psi
